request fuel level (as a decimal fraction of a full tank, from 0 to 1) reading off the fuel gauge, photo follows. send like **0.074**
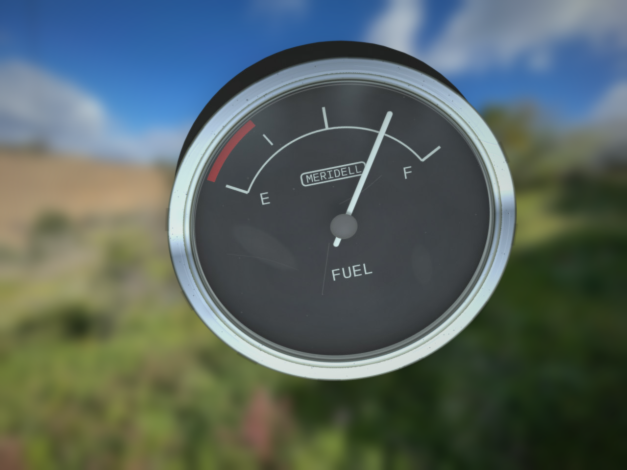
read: **0.75**
